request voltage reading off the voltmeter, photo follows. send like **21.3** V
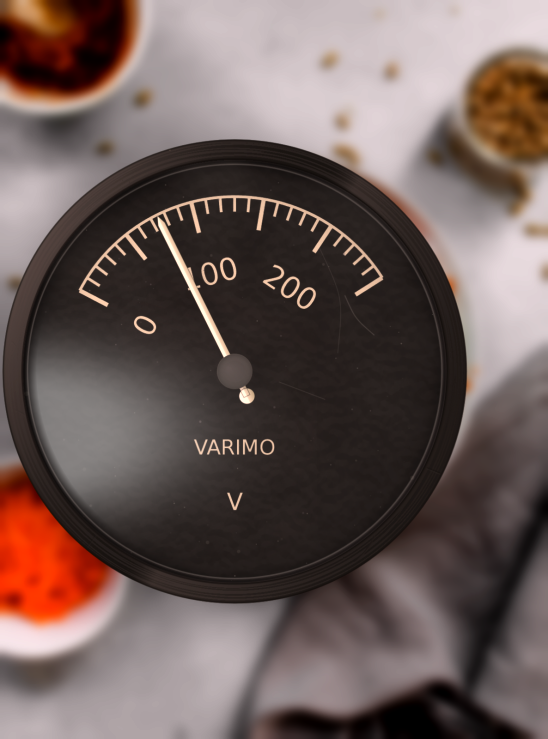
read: **75** V
